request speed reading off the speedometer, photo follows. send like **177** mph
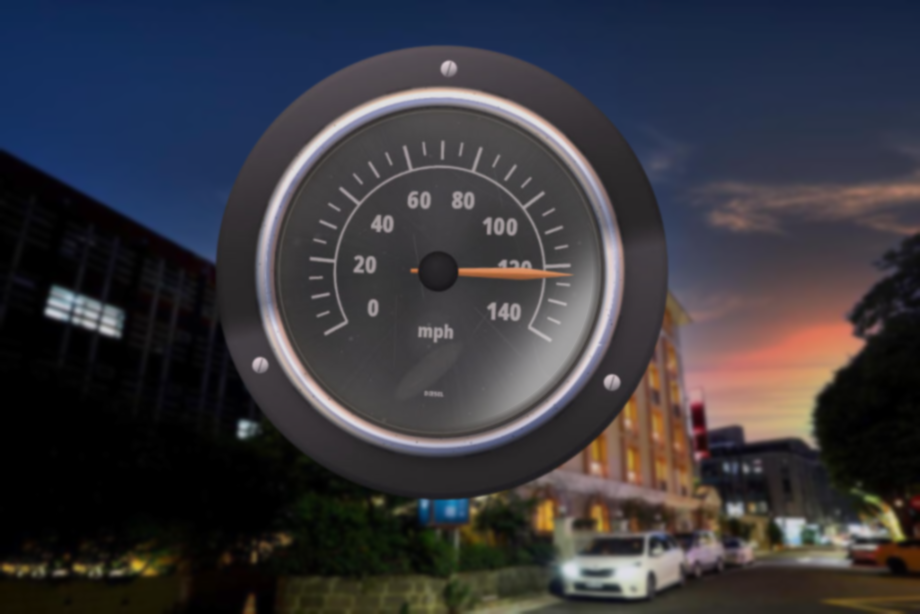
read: **122.5** mph
